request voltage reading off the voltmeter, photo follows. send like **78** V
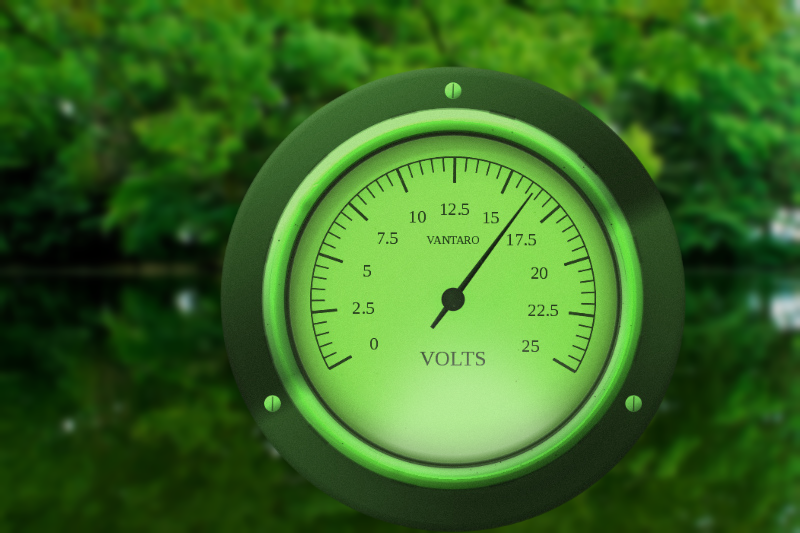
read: **16.25** V
